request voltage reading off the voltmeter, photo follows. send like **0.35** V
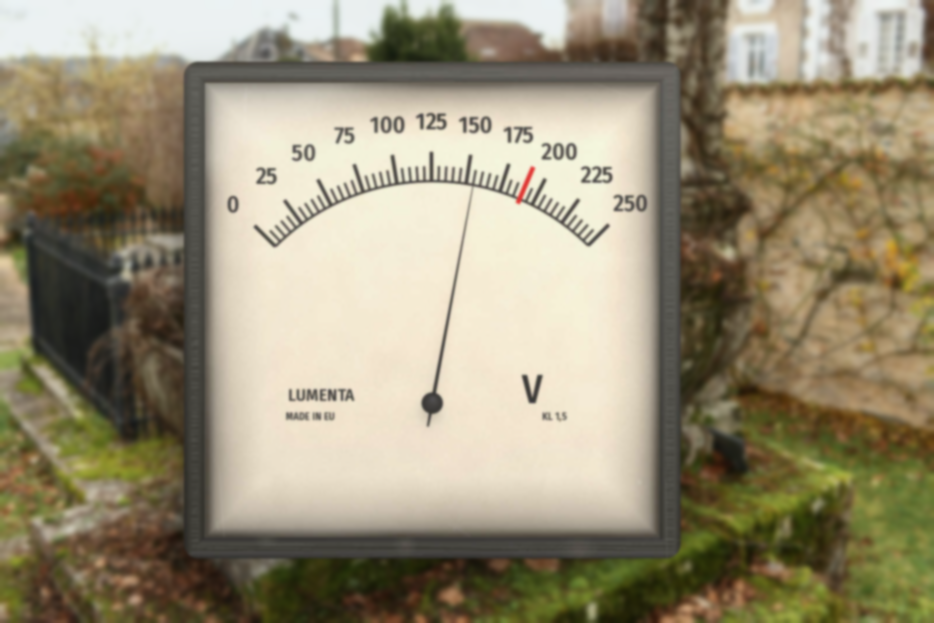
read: **155** V
